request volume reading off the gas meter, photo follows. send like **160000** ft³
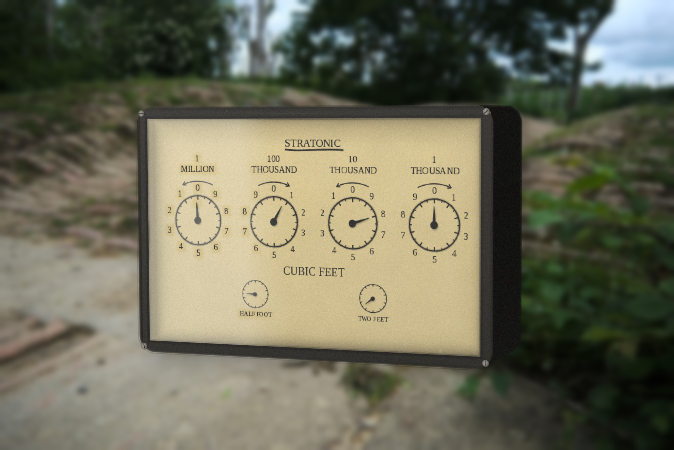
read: **8000** ft³
